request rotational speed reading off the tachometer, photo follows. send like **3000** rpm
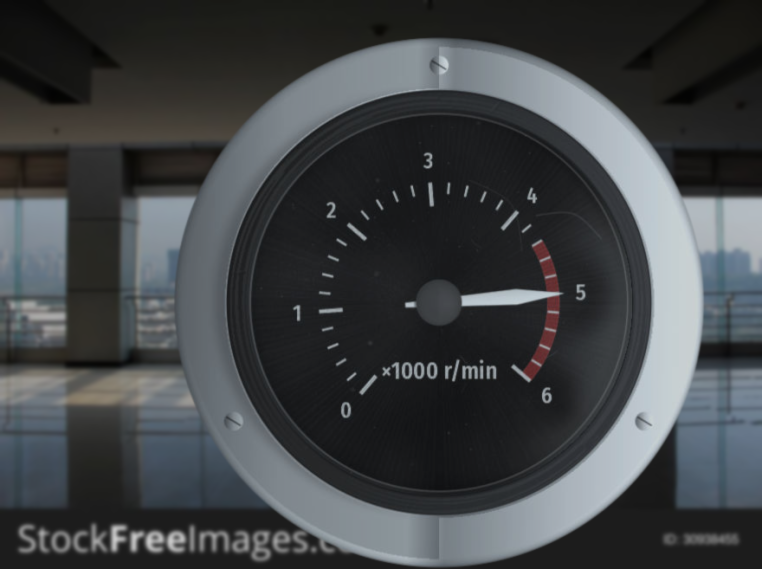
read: **5000** rpm
